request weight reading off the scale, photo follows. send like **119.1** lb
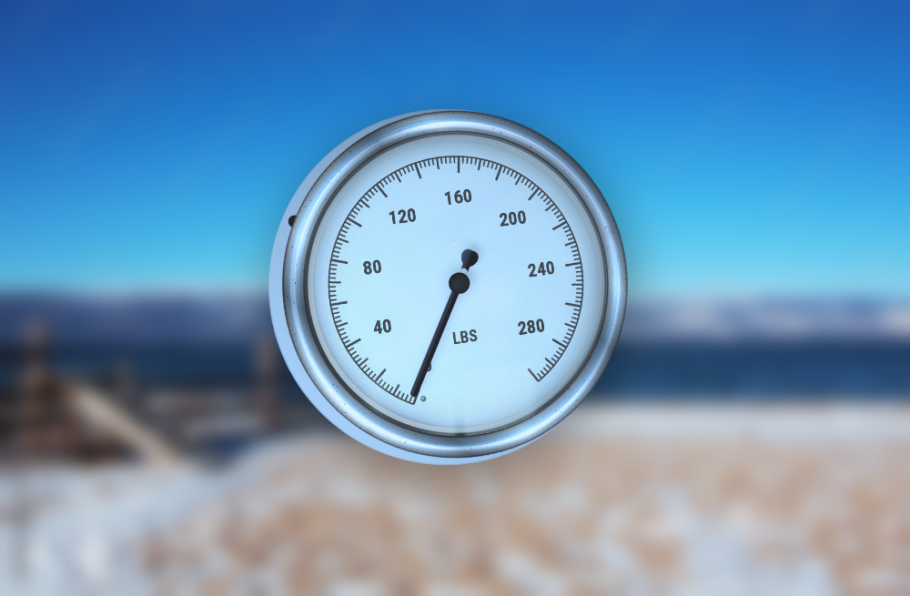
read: **2** lb
